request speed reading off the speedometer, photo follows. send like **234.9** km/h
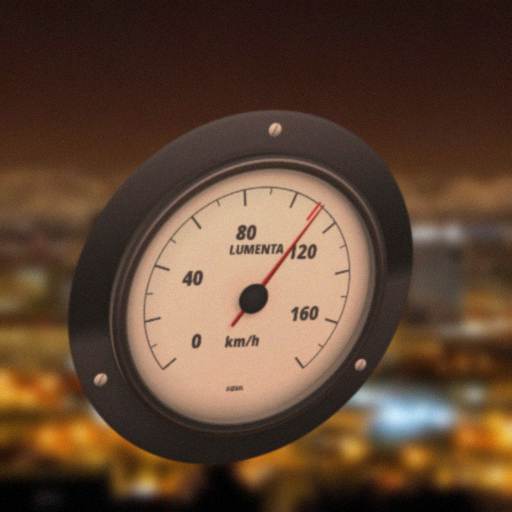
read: **110** km/h
